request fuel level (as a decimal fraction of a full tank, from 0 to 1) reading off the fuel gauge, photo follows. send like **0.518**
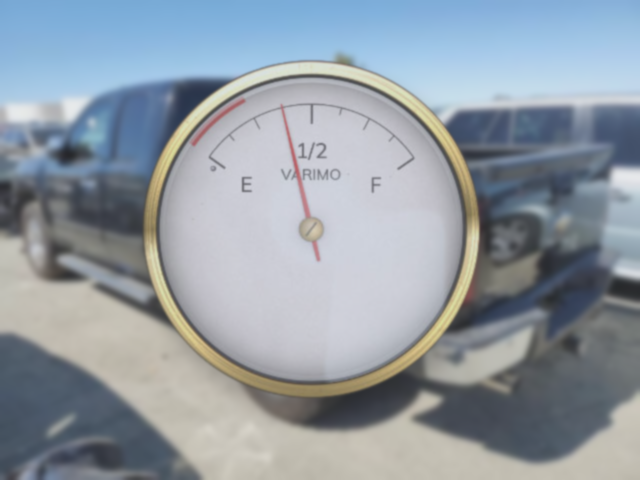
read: **0.375**
